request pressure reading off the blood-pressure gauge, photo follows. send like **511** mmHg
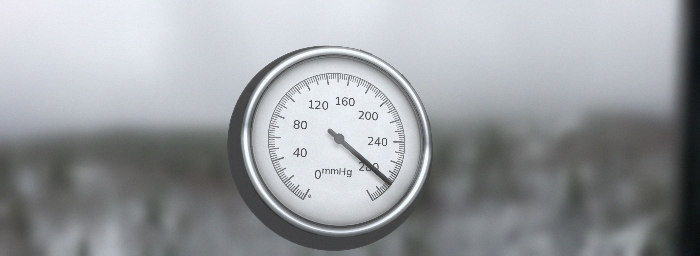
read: **280** mmHg
